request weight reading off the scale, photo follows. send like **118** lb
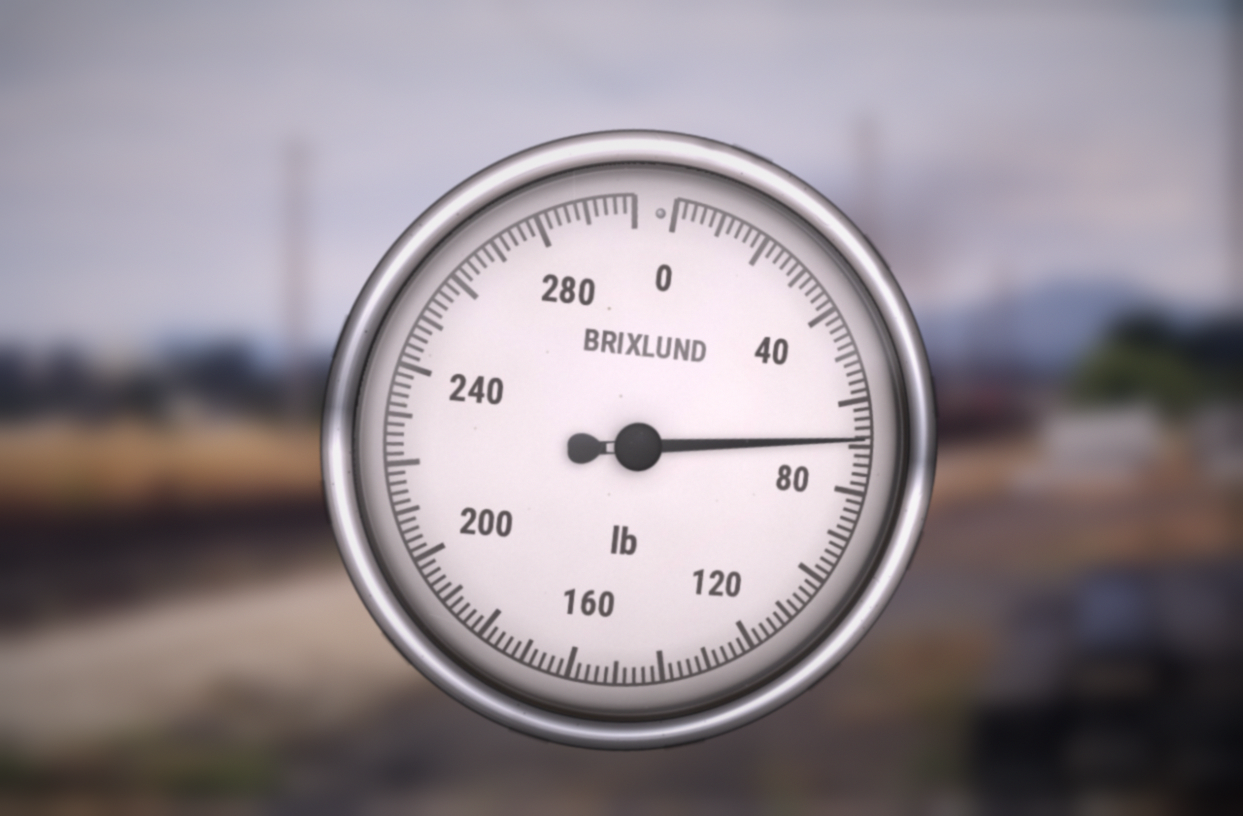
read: **68** lb
